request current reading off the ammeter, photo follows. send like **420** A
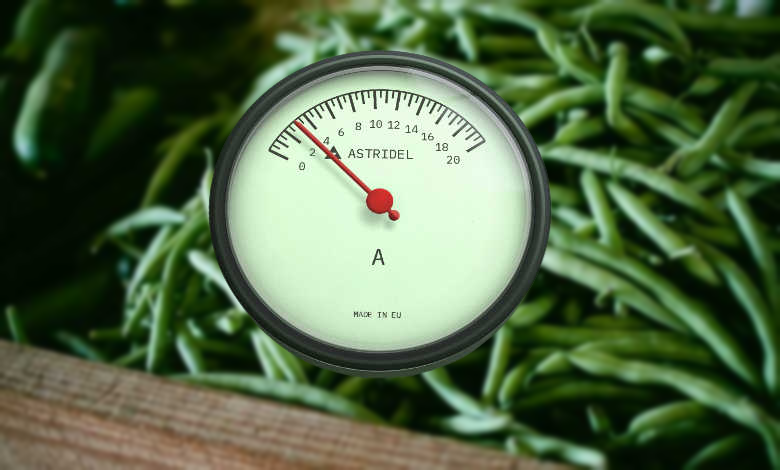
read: **3** A
